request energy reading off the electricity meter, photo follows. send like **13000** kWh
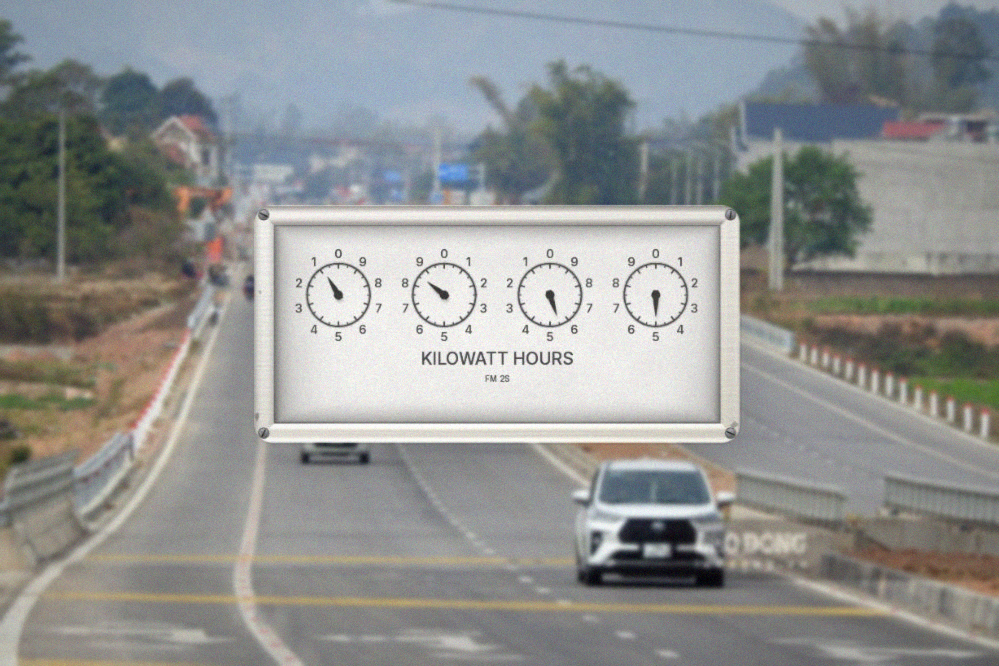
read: **855** kWh
